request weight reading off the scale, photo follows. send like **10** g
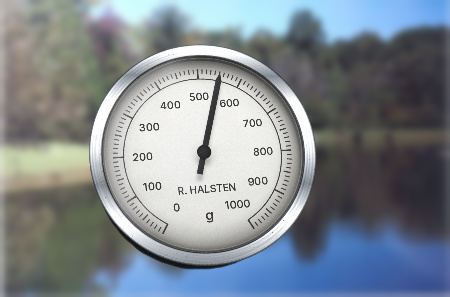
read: **550** g
